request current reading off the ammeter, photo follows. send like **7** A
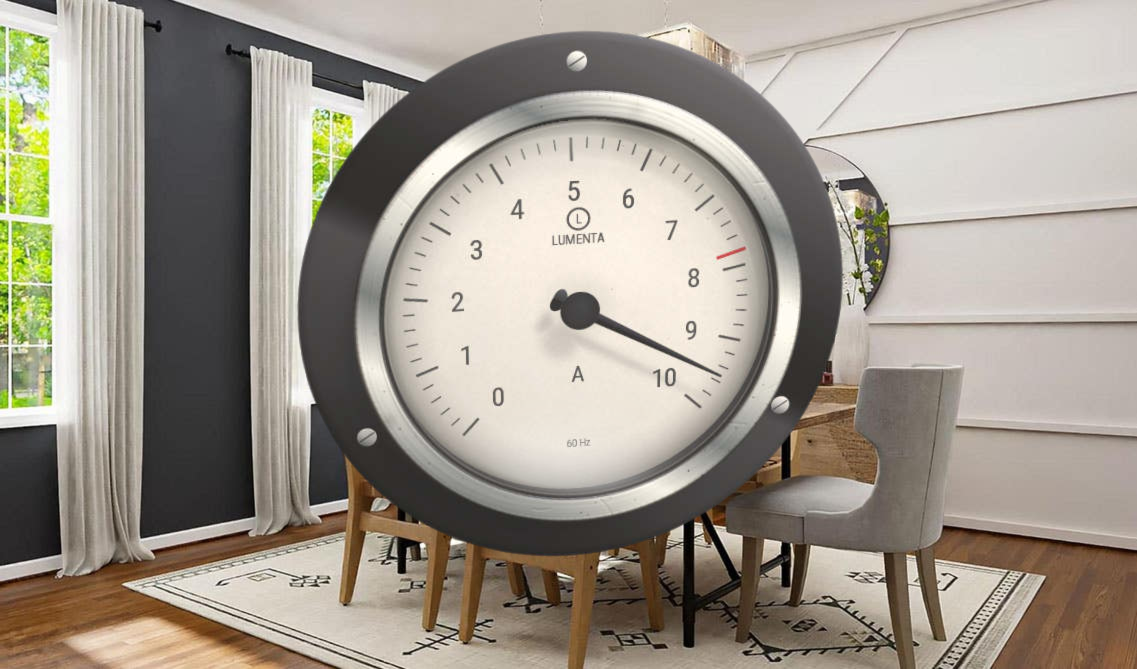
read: **9.5** A
